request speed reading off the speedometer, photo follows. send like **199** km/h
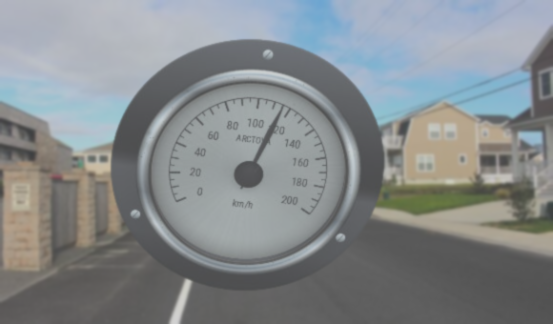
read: **115** km/h
